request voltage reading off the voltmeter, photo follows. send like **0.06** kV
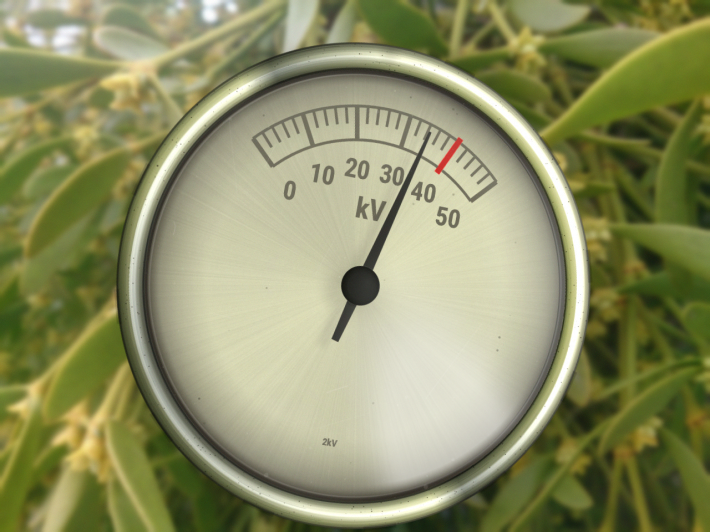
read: **34** kV
